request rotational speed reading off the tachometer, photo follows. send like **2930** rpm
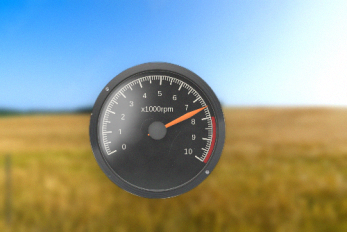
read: **7500** rpm
